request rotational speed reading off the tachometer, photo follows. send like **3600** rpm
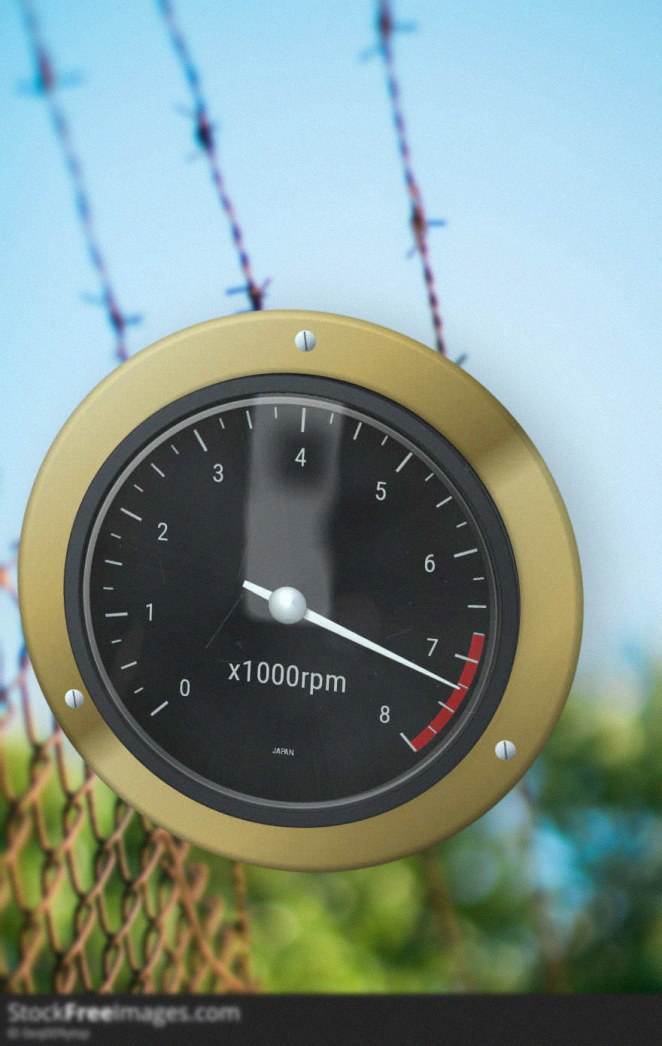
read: **7250** rpm
